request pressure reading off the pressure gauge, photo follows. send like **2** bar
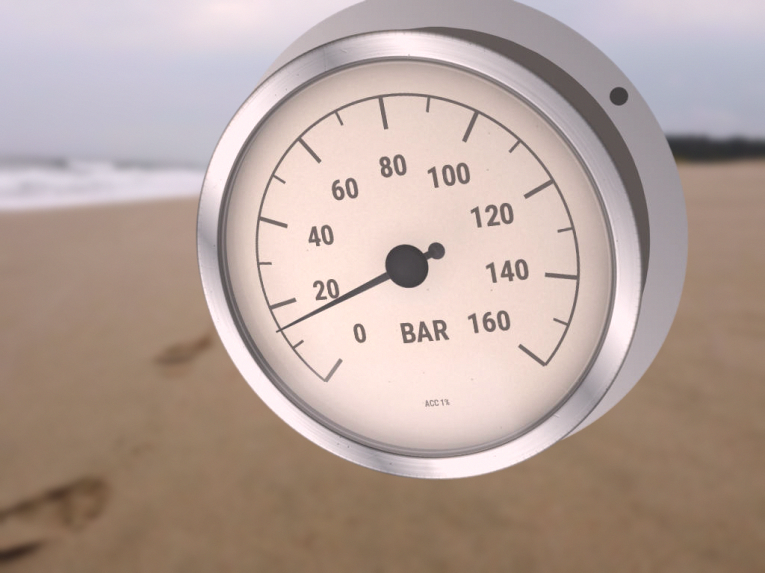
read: **15** bar
